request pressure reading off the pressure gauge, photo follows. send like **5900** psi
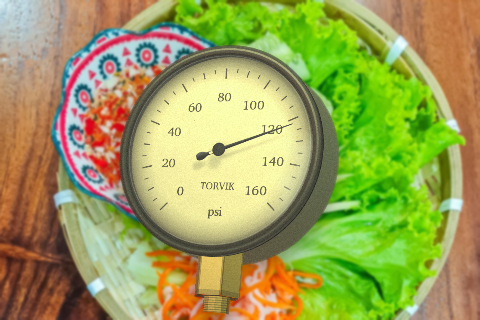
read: **122.5** psi
